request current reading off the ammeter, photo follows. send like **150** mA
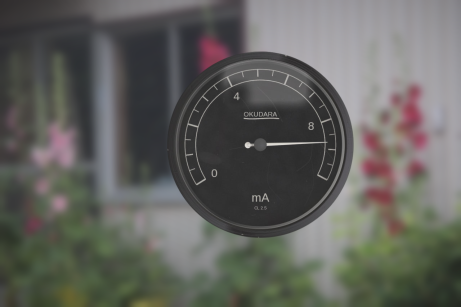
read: **8.75** mA
